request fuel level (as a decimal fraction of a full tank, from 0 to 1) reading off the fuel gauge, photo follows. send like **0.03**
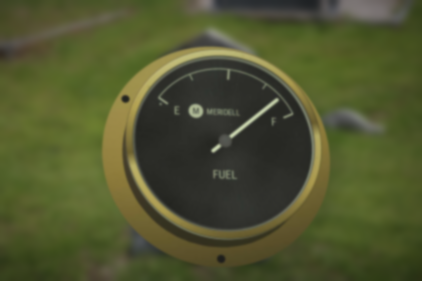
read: **0.875**
